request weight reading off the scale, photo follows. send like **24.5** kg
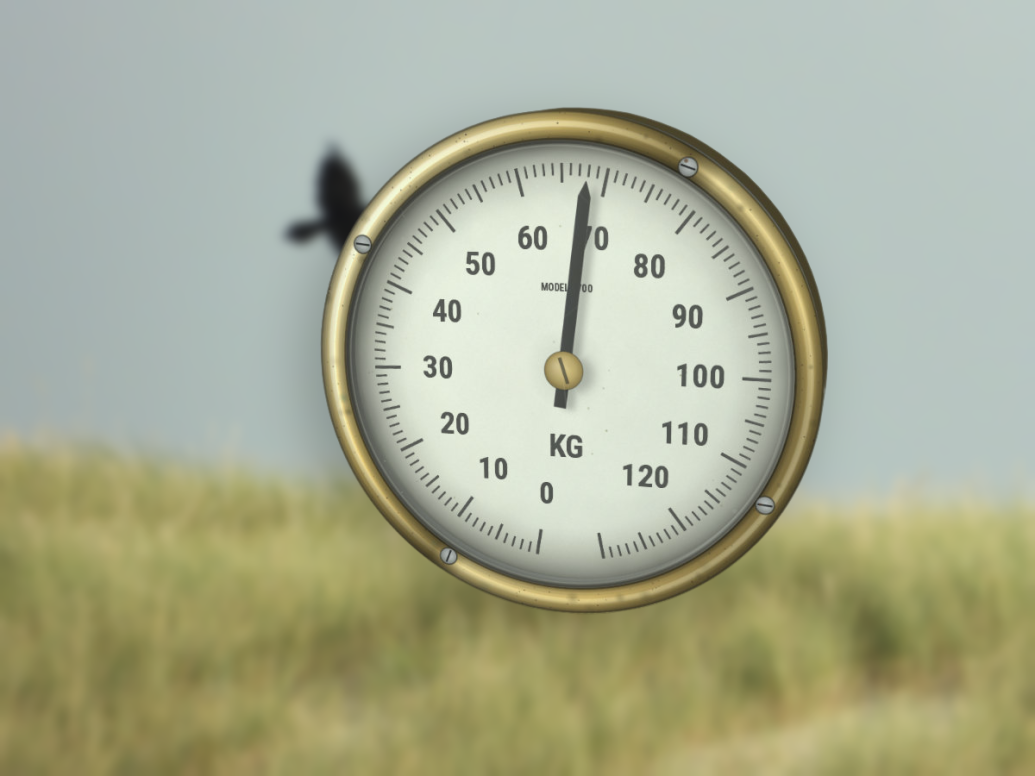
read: **68** kg
